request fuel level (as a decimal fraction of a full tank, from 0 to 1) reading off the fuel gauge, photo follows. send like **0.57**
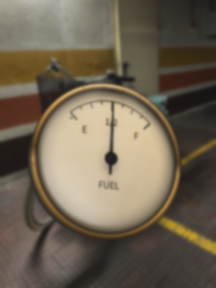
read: **0.5**
